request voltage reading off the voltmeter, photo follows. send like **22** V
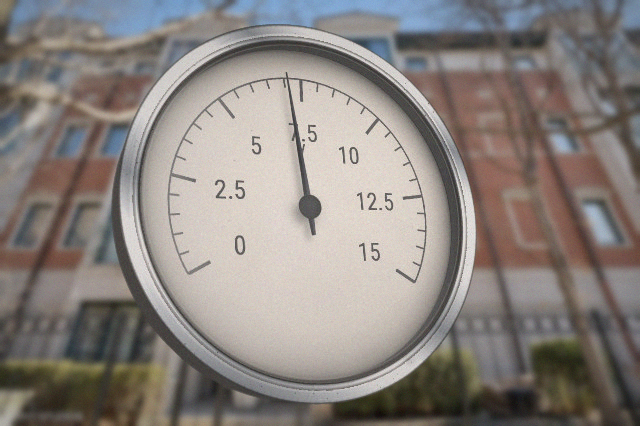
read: **7** V
